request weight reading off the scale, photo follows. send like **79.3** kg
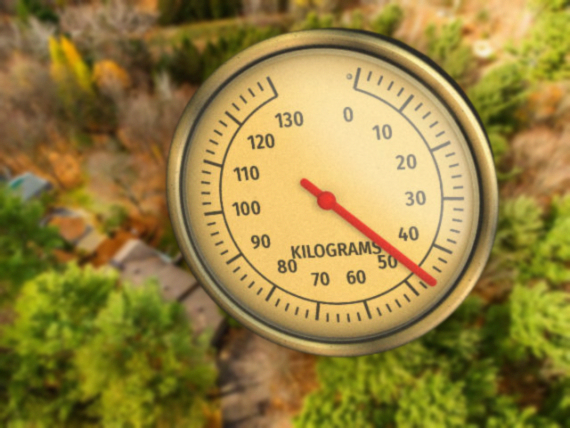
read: **46** kg
